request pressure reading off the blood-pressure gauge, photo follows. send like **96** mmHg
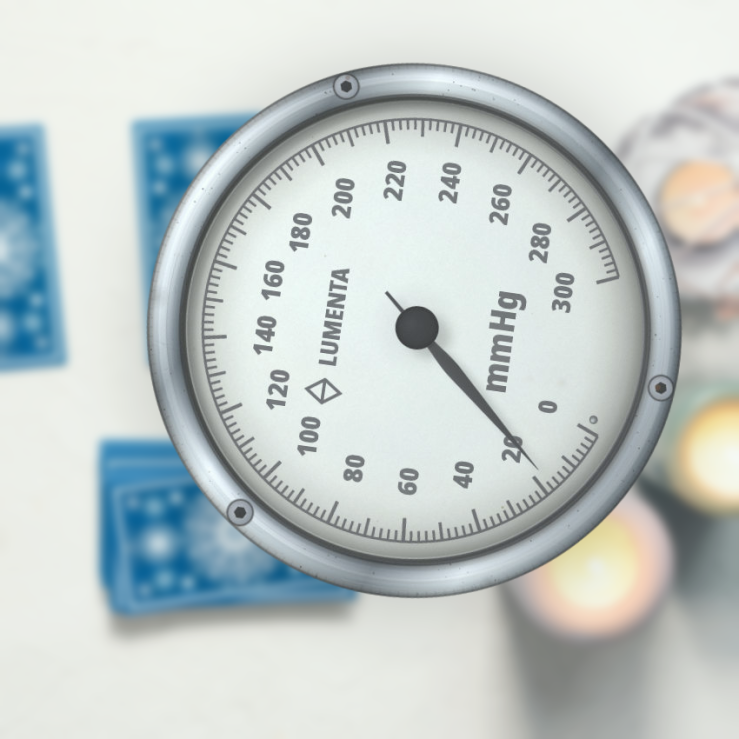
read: **18** mmHg
